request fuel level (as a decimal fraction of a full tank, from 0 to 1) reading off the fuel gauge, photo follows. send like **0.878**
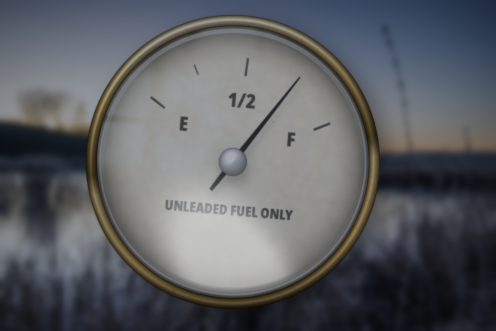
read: **0.75**
